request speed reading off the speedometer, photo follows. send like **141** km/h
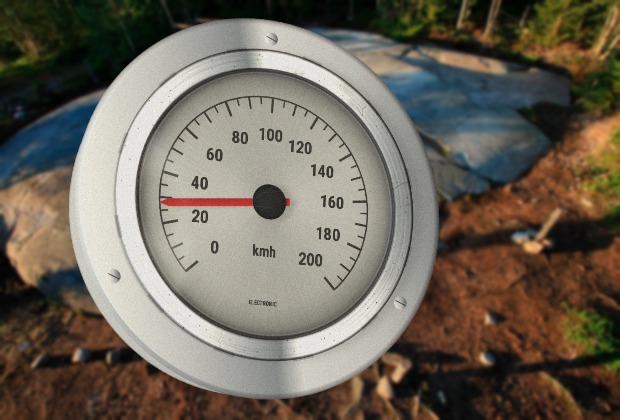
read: **27.5** km/h
